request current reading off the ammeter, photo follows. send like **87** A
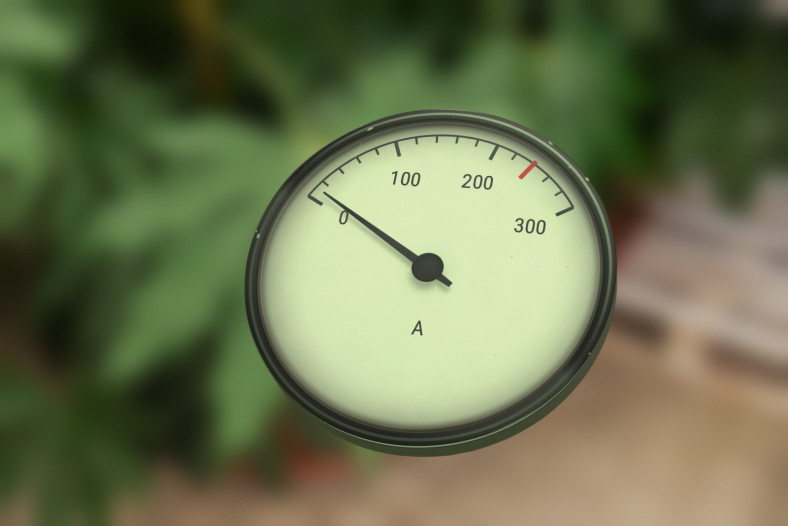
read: **10** A
